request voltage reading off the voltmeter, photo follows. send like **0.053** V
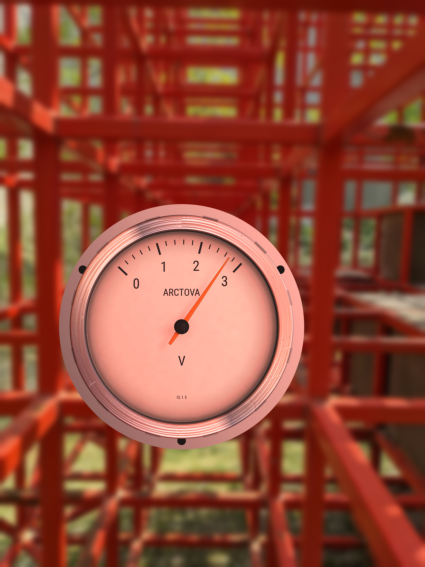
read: **2.7** V
